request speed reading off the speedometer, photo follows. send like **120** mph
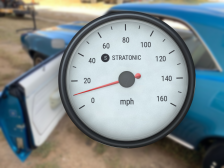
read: **10** mph
